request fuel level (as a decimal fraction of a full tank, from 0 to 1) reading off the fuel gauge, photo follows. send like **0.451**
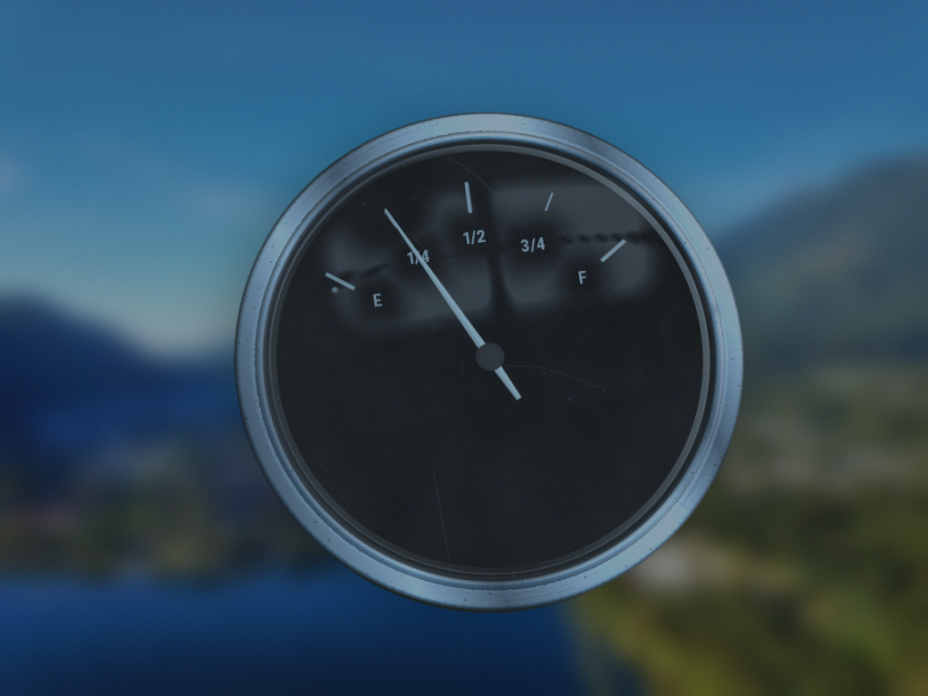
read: **0.25**
